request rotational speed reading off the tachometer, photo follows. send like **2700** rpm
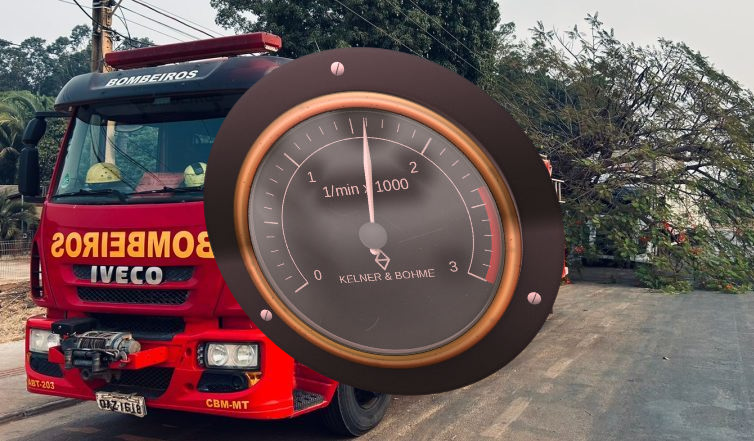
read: **1600** rpm
